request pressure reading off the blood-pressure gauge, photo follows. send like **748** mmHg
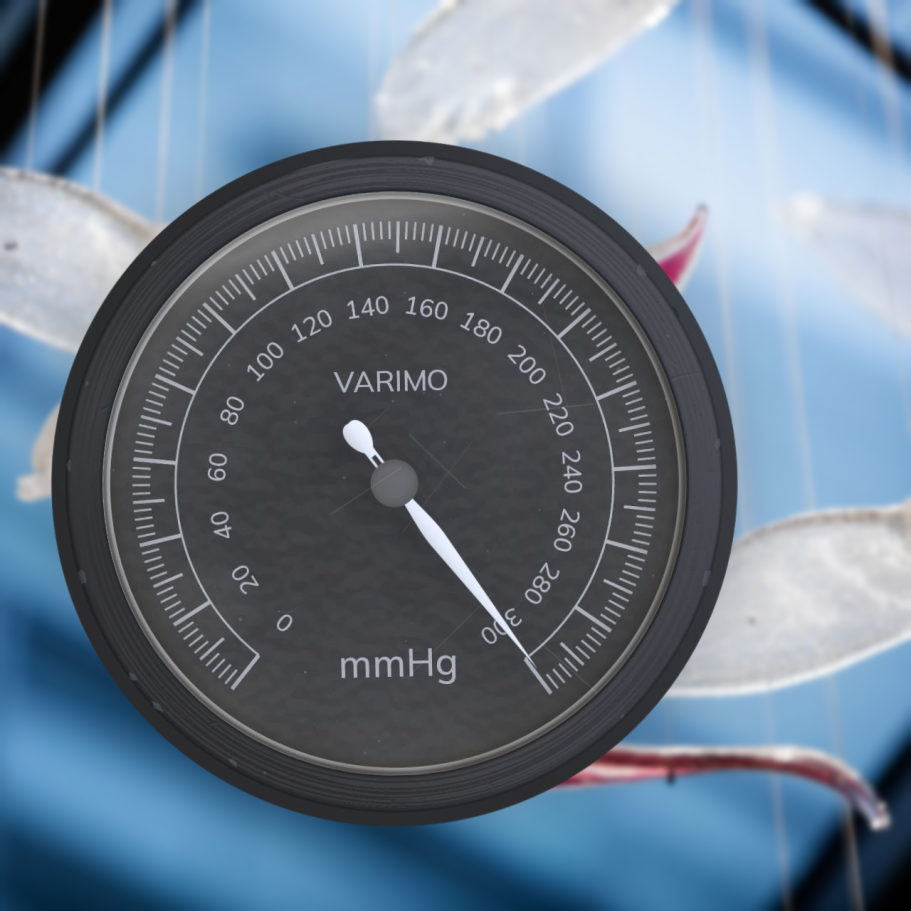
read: **299** mmHg
